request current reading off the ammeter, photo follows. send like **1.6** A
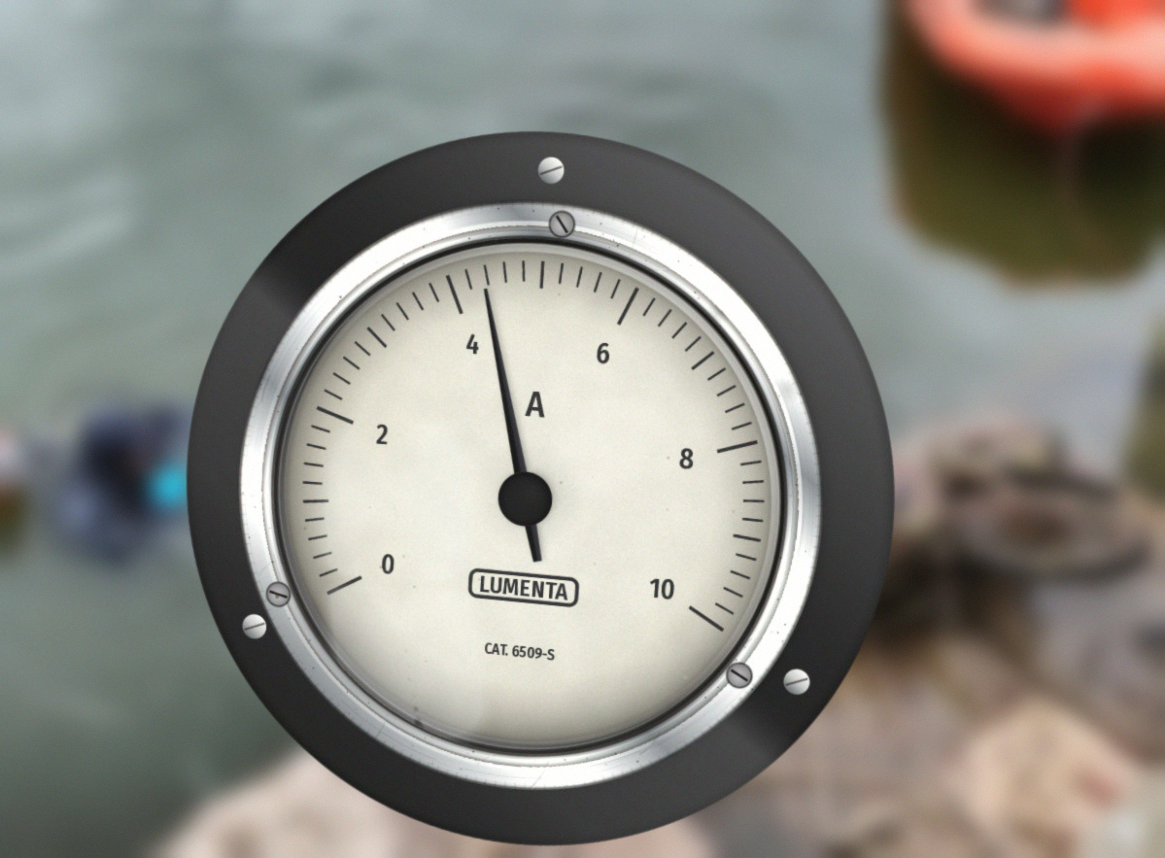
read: **4.4** A
